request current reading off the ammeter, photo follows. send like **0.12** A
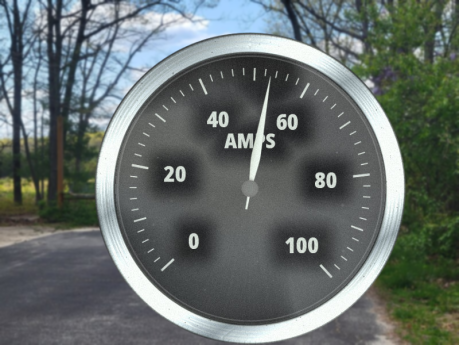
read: **53** A
